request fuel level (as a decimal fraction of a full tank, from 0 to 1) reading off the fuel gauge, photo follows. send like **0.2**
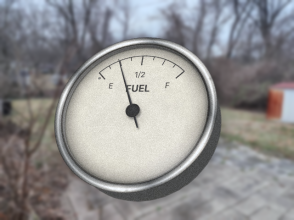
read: **0.25**
